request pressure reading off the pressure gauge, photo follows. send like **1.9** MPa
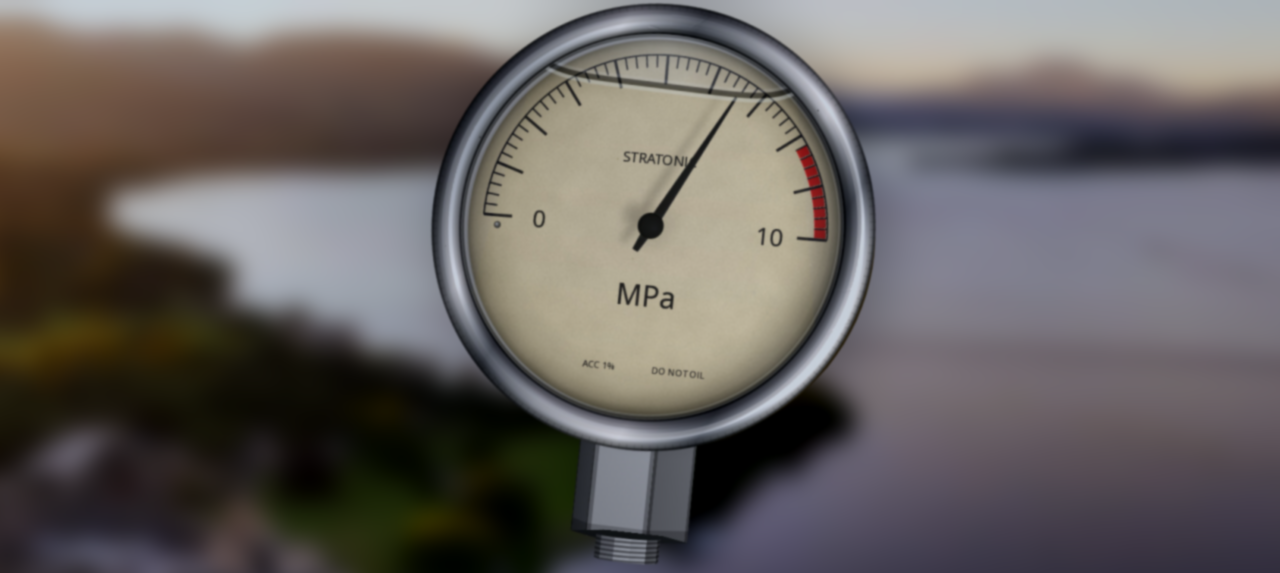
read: **6.6** MPa
